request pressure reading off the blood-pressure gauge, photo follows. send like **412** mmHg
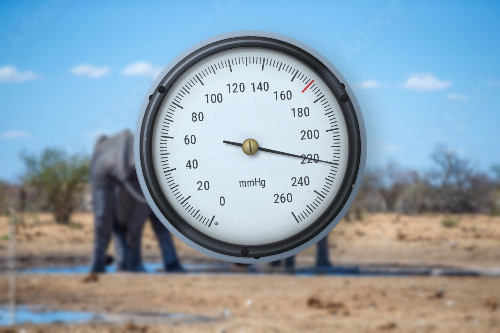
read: **220** mmHg
